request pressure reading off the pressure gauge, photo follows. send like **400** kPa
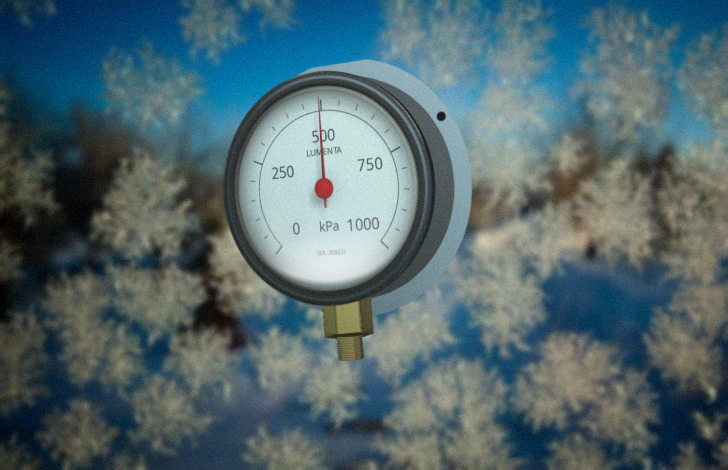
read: **500** kPa
